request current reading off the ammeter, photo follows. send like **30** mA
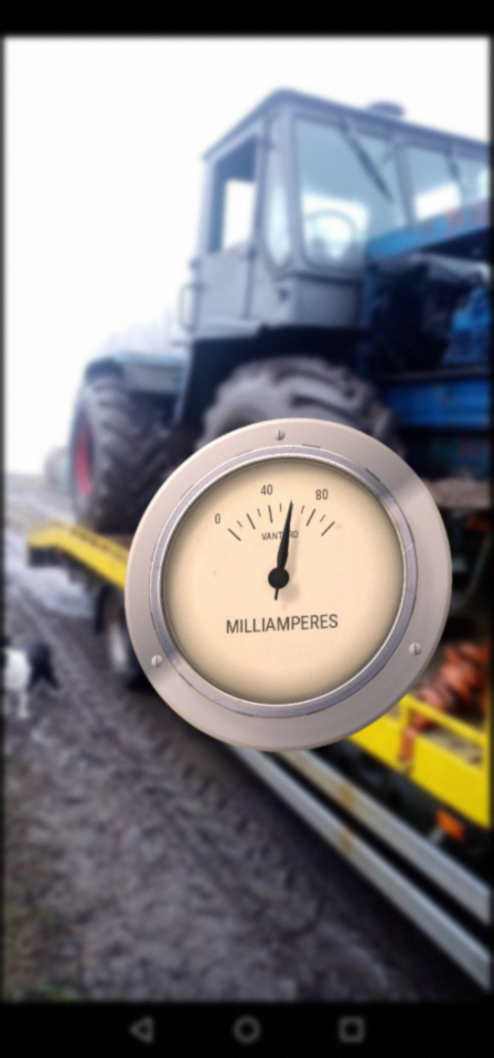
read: **60** mA
